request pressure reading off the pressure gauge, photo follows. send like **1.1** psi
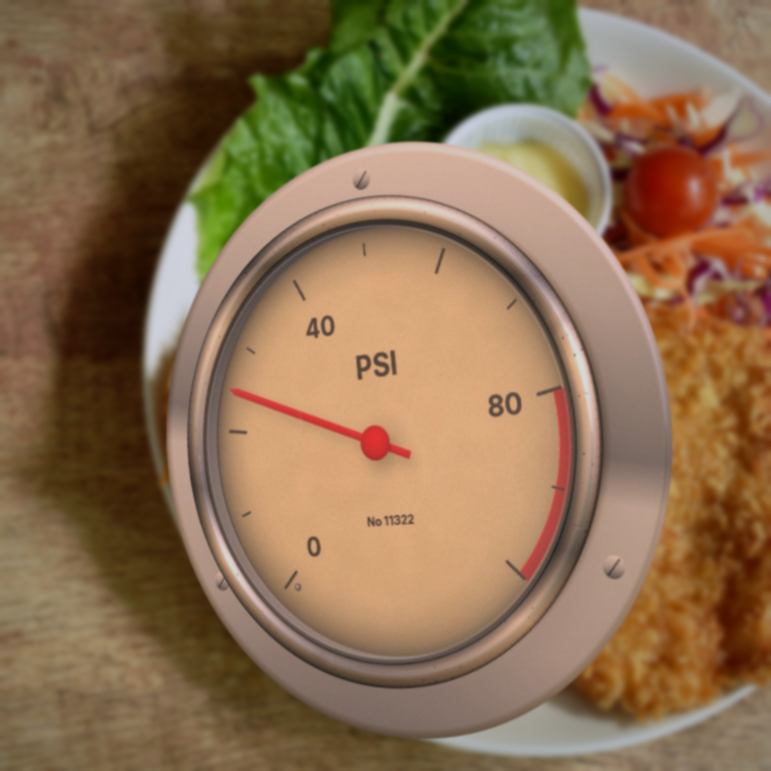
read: **25** psi
